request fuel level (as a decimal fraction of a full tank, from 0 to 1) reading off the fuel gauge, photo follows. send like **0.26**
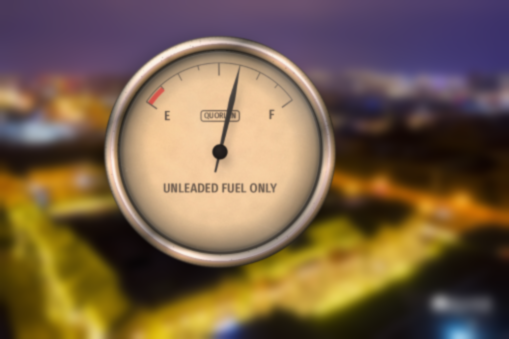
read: **0.625**
